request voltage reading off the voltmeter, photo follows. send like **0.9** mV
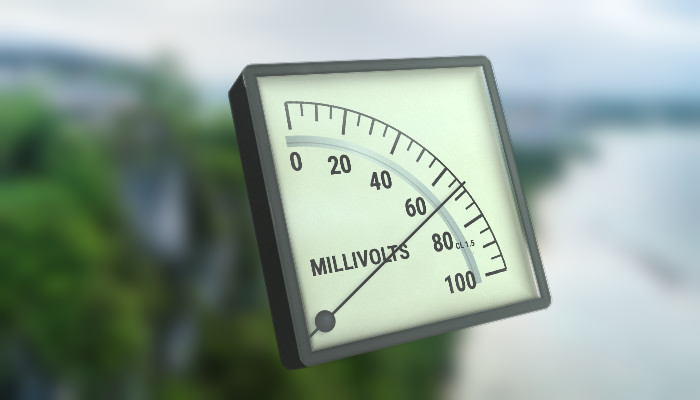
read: **67.5** mV
